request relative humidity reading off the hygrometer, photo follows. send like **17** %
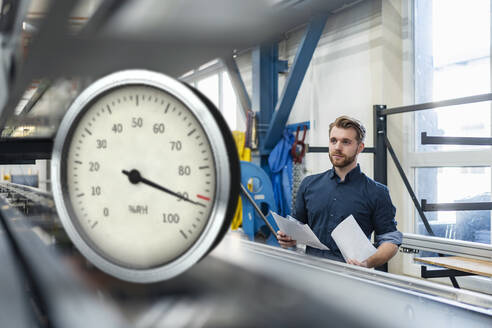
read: **90** %
